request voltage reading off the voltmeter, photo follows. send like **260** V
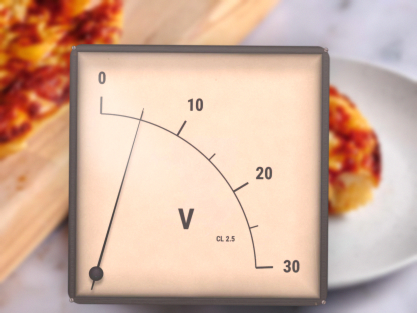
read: **5** V
